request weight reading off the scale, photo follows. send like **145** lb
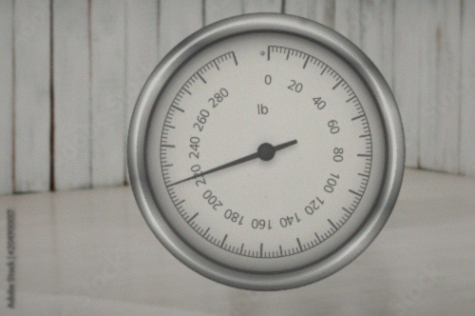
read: **220** lb
